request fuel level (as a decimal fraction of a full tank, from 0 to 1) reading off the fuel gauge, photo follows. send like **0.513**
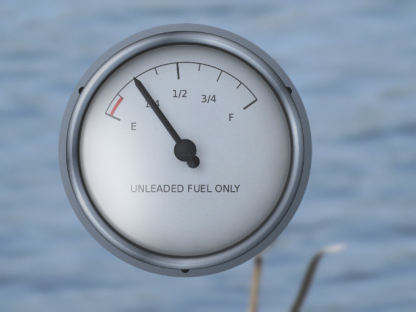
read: **0.25**
